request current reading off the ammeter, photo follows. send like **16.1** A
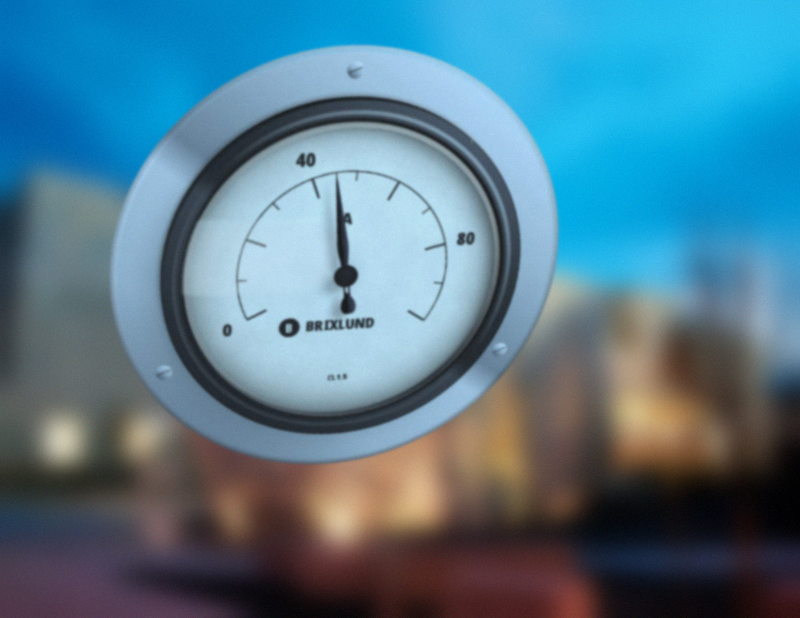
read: **45** A
